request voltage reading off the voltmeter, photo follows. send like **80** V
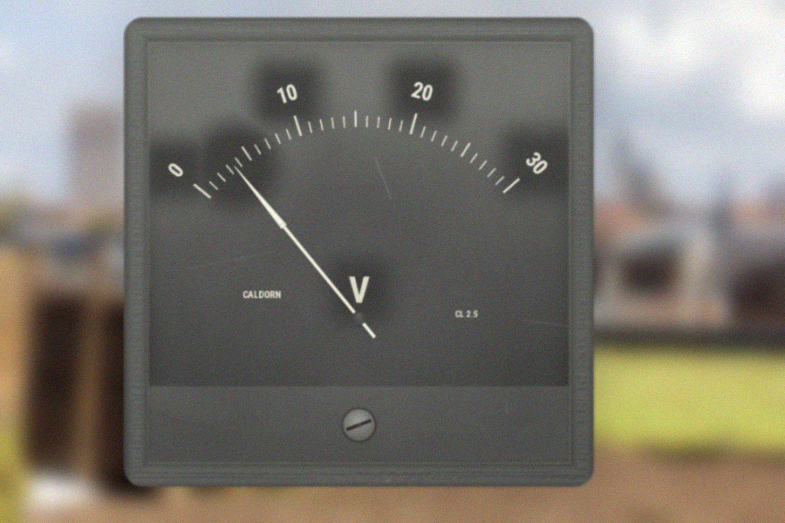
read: **3.5** V
